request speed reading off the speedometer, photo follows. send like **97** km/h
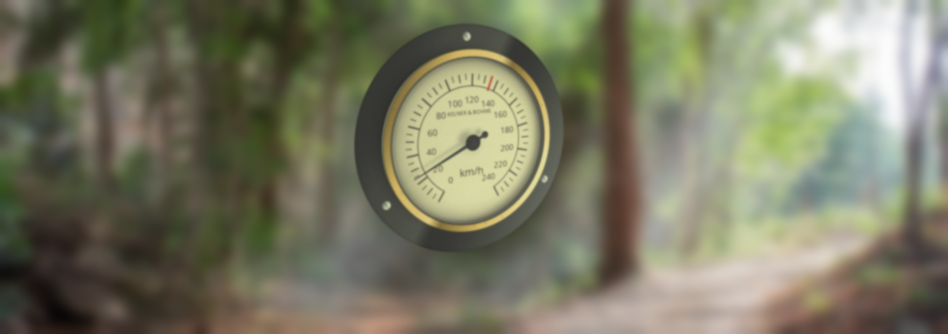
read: **25** km/h
